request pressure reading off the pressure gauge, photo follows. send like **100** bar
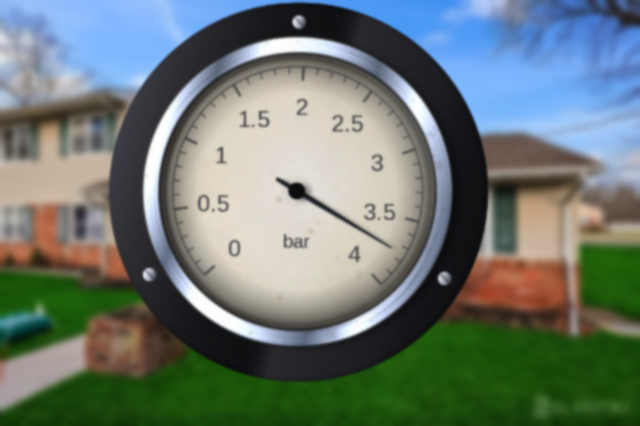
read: **3.75** bar
